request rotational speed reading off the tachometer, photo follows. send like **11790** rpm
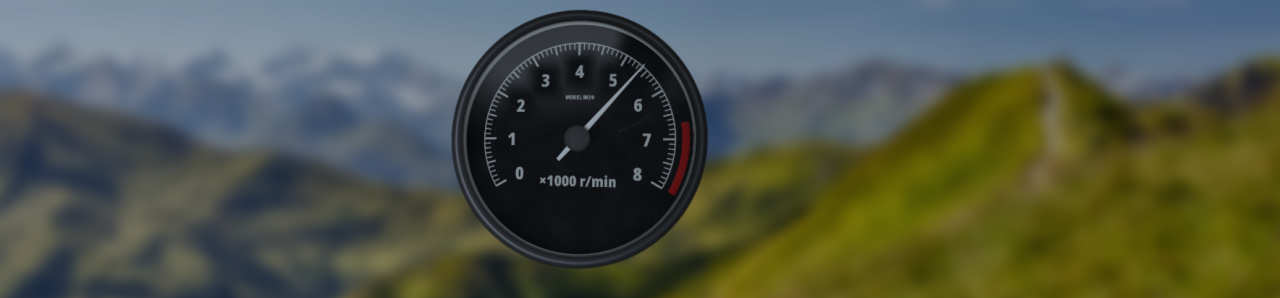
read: **5400** rpm
